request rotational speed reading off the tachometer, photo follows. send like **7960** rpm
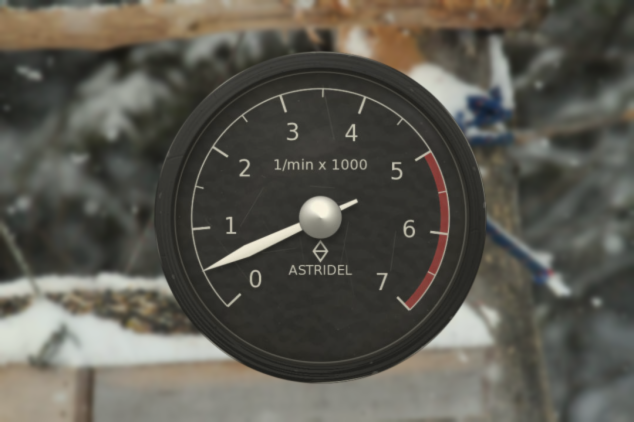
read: **500** rpm
